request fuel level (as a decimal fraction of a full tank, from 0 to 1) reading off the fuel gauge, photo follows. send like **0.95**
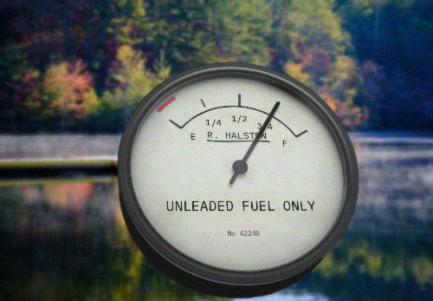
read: **0.75**
